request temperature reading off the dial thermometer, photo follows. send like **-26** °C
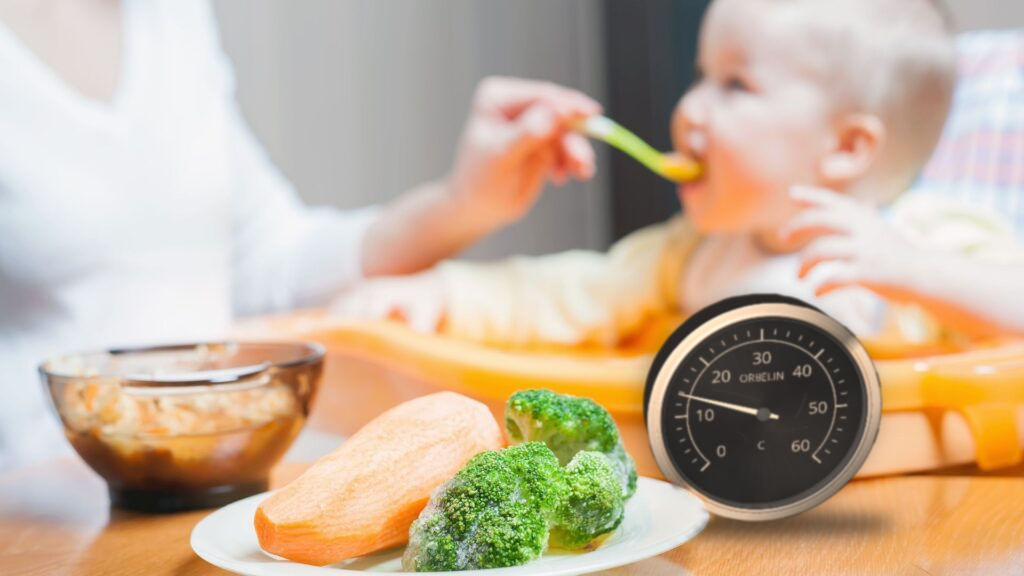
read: **14** °C
